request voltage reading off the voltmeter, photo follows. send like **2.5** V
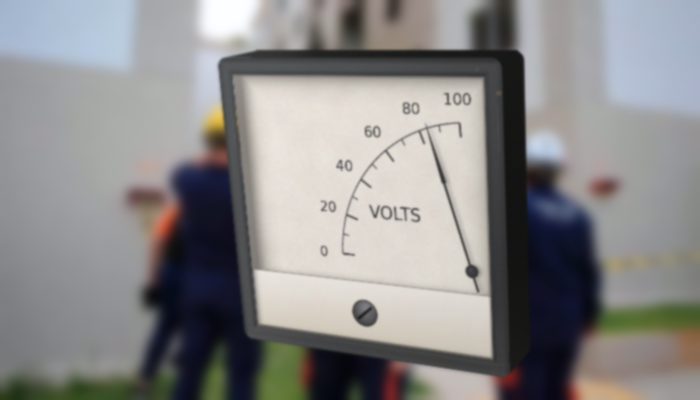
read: **85** V
